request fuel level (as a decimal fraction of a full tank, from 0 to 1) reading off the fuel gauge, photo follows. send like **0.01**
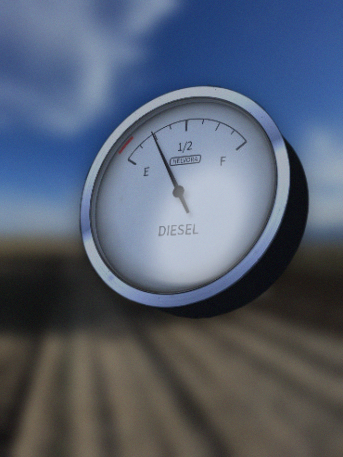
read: **0.25**
